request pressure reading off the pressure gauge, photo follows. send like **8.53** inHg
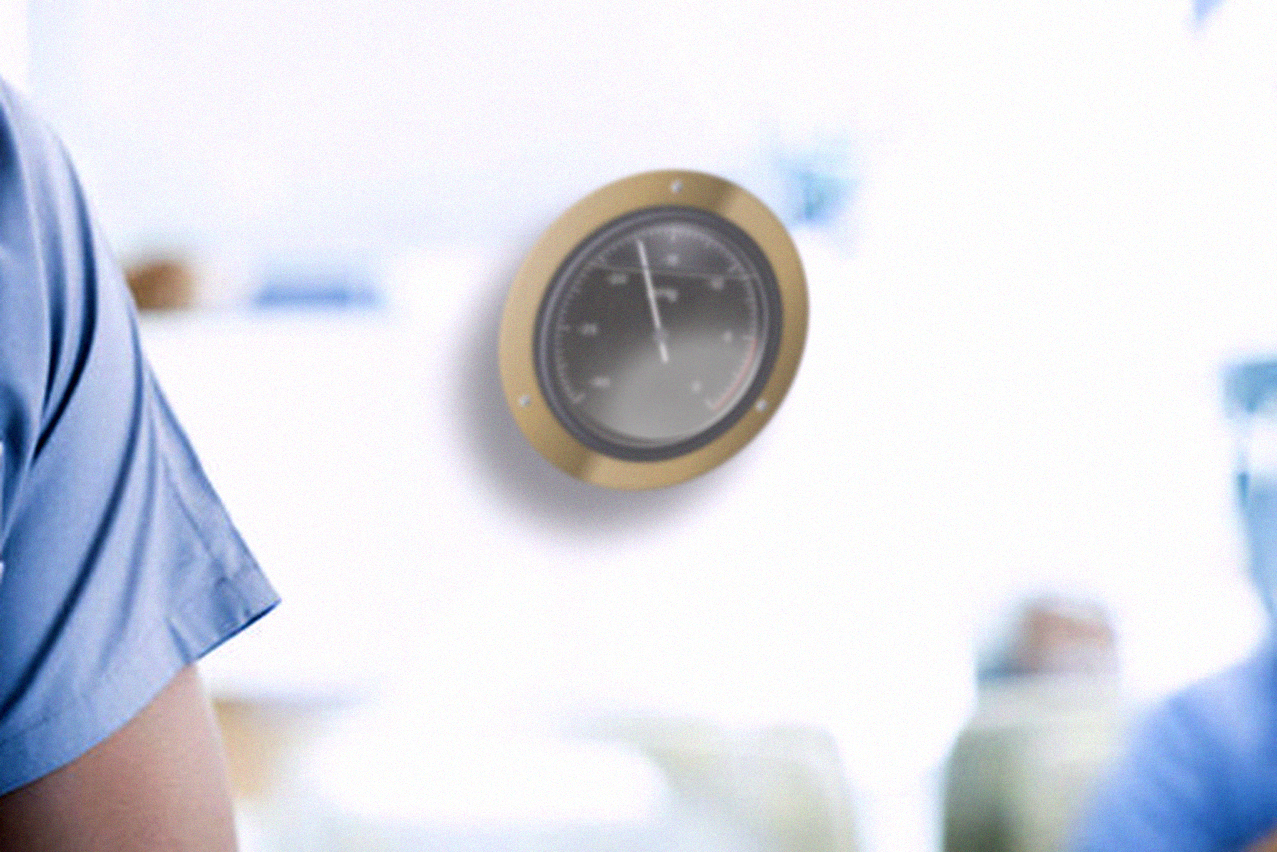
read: **-17.5** inHg
